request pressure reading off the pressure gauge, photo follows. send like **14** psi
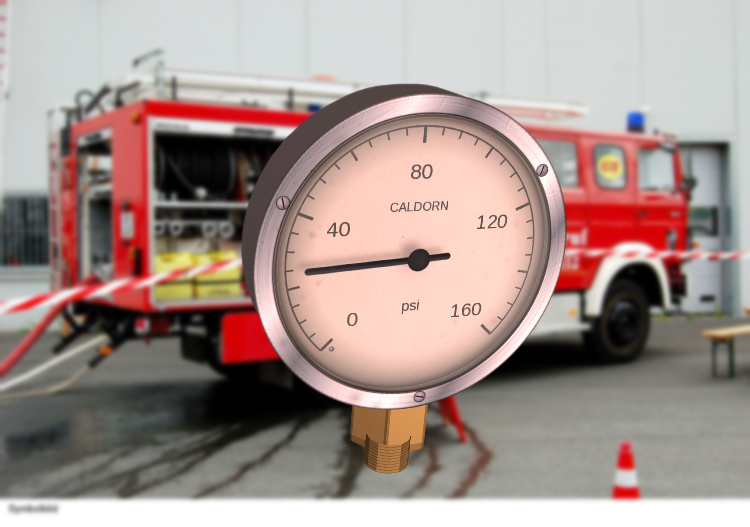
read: **25** psi
